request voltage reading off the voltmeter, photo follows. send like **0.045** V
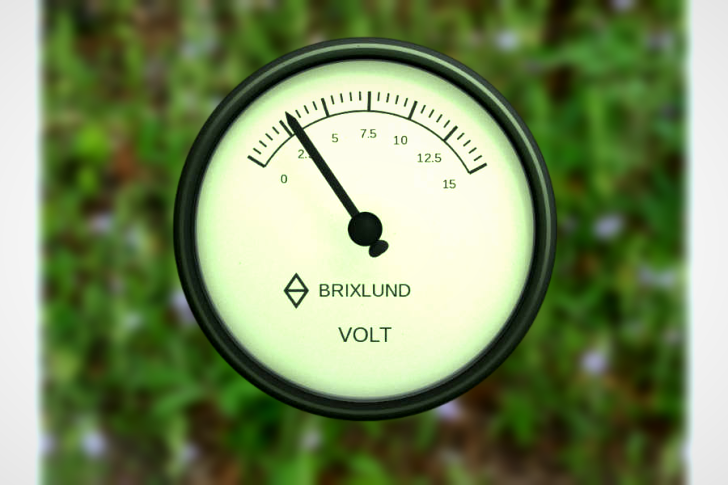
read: **3** V
